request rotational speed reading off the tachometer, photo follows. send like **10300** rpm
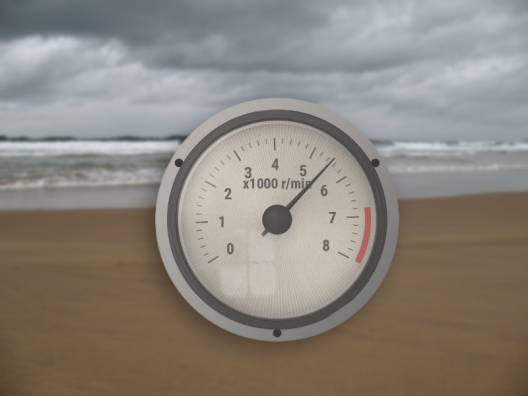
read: **5500** rpm
